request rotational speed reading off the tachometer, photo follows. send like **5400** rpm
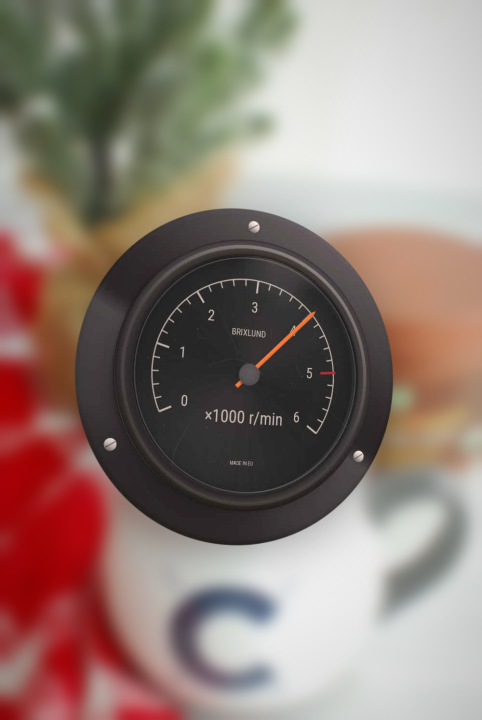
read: **4000** rpm
